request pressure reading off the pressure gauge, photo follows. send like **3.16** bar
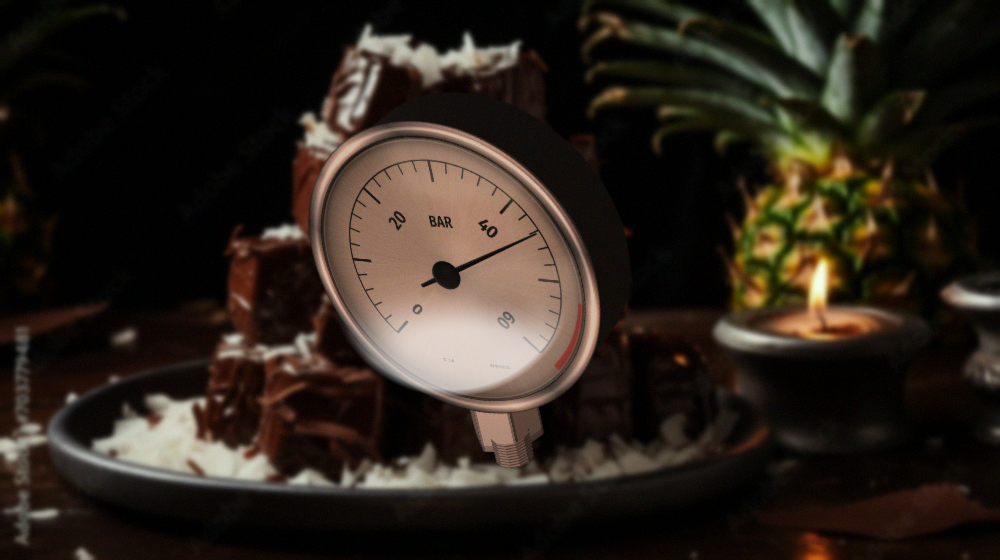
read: **44** bar
